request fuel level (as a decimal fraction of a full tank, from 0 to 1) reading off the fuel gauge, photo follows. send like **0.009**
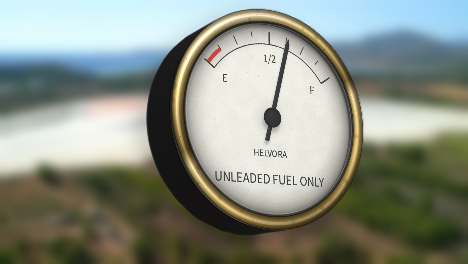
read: **0.625**
